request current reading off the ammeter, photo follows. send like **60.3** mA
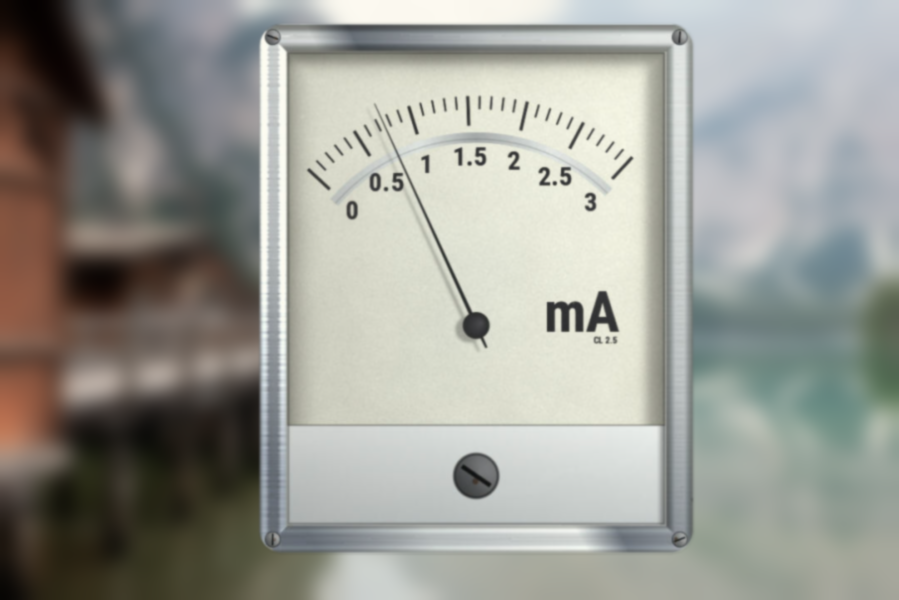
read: **0.75** mA
